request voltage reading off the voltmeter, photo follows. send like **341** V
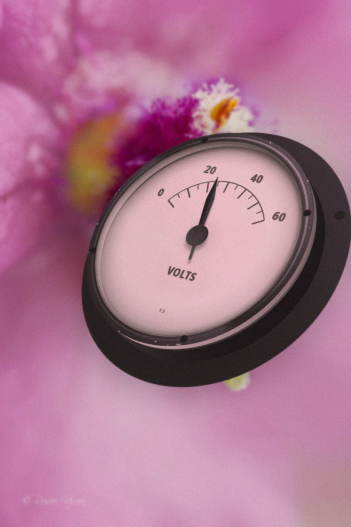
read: **25** V
